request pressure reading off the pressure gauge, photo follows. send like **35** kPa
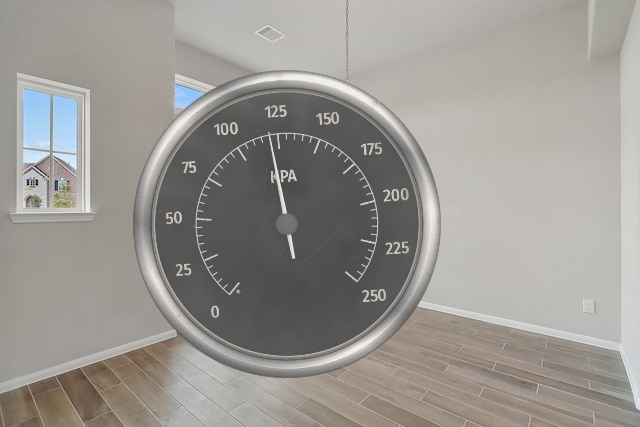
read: **120** kPa
